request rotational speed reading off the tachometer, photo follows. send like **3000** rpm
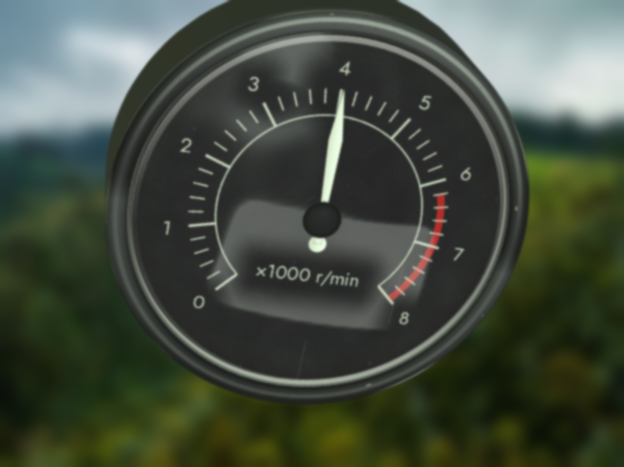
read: **4000** rpm
